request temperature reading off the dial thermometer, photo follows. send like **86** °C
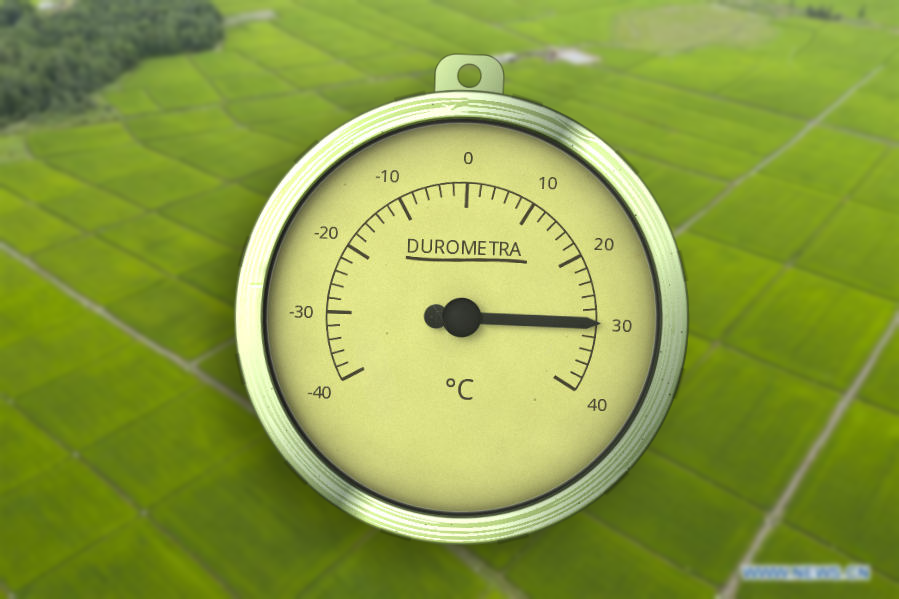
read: **30** °C
